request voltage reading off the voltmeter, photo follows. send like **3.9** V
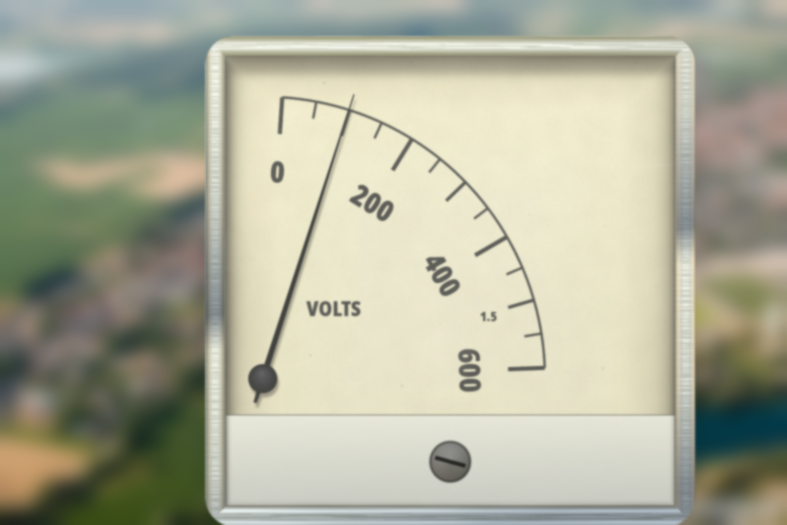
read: **100** V
